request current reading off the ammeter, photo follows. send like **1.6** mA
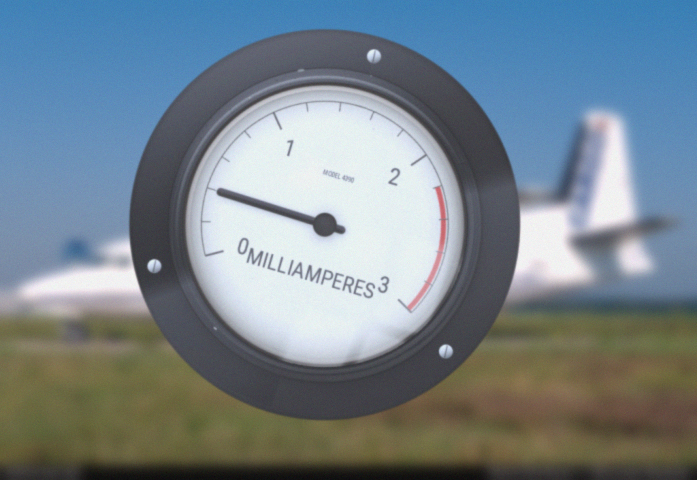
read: **0.4** mA
